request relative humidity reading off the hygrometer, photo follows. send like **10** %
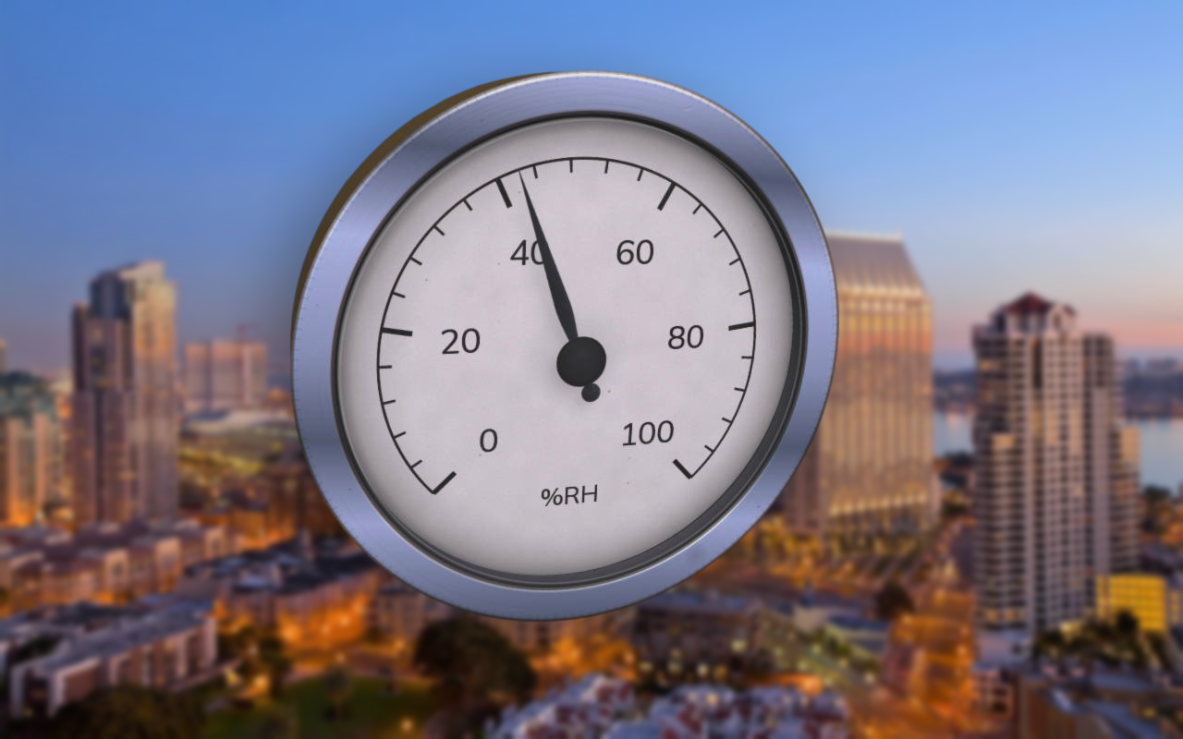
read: **42** %
